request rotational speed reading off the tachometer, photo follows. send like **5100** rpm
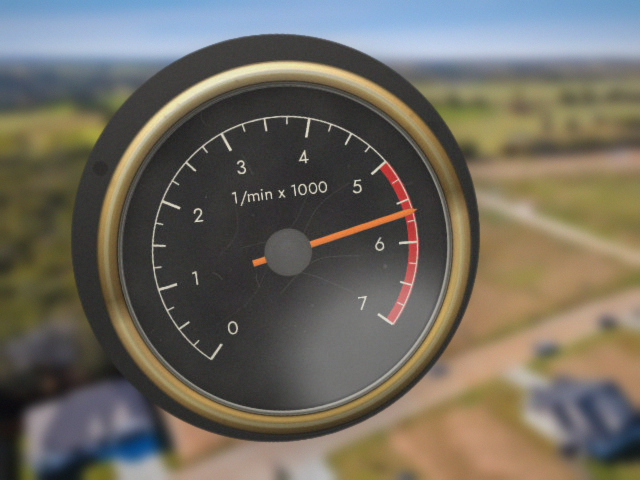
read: **5625** rpm
